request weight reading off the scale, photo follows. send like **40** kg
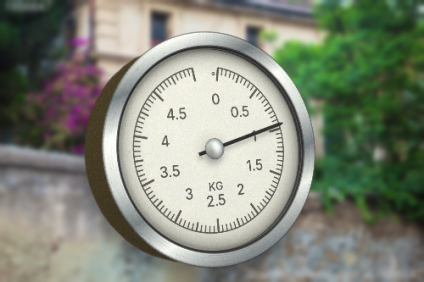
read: **0.95** kg
